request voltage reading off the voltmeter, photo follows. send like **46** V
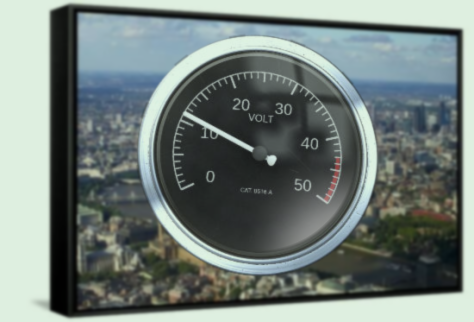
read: **11** V
